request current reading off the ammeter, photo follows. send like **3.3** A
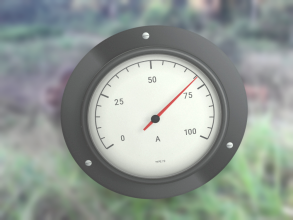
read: **70** A
